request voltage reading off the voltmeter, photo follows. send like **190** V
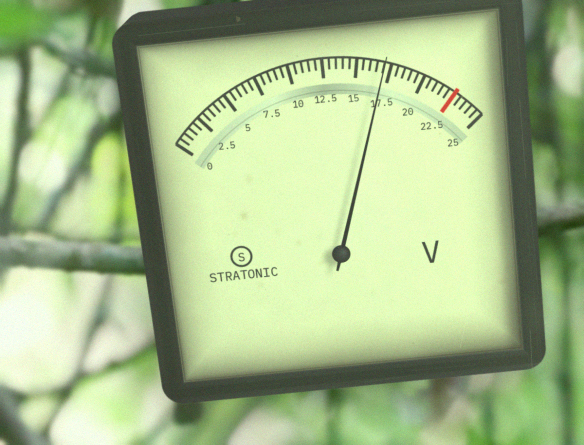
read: **17** V
